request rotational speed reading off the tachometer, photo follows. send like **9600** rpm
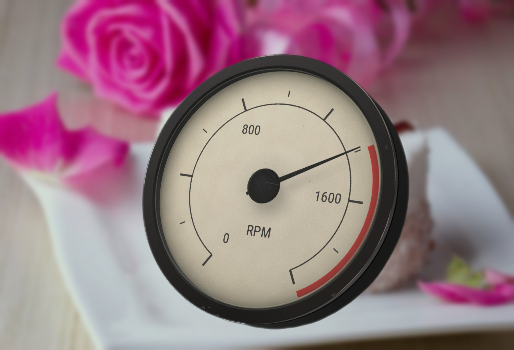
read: **1400** rpm
